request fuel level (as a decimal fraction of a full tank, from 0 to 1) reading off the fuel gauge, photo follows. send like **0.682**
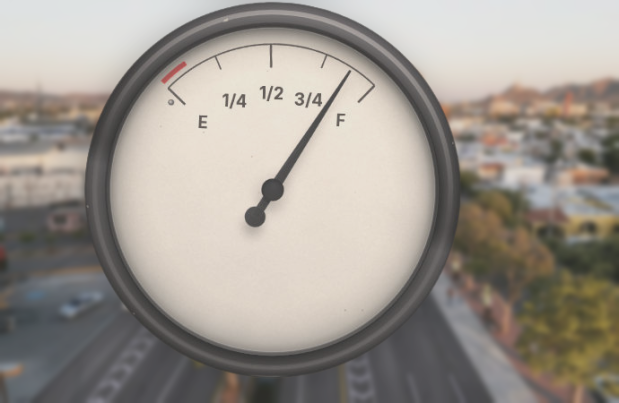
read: **0.875**
